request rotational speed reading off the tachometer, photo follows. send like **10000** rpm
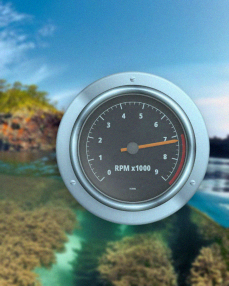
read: **7200** rpm
